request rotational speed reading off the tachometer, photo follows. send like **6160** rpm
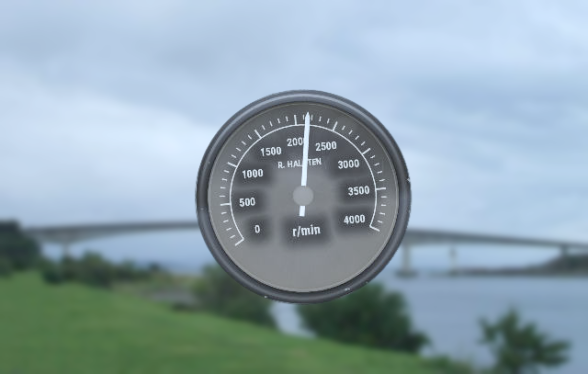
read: **2150** rpm
